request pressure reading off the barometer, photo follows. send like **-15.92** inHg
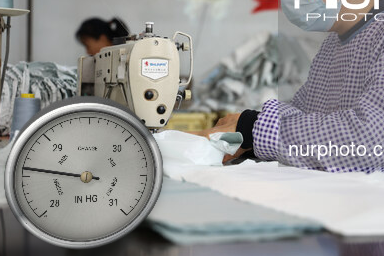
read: **28.6** inHg
